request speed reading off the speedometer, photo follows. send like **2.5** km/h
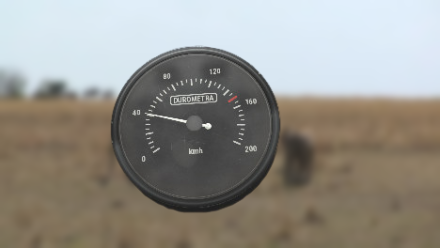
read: **40** km/h
